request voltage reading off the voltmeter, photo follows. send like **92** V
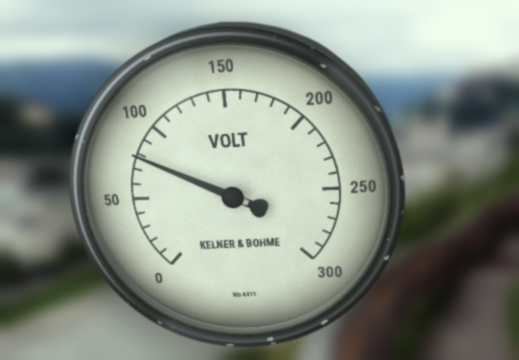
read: **80** V
